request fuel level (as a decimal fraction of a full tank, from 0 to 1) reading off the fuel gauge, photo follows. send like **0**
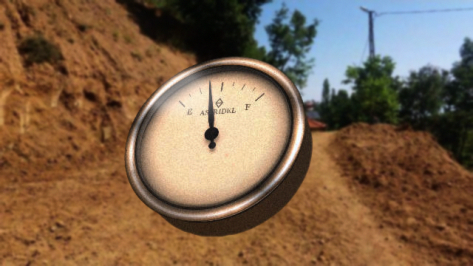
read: **0.375**
